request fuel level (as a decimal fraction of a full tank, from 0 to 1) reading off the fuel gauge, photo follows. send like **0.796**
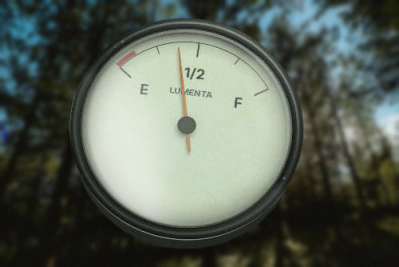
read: **0.375**
